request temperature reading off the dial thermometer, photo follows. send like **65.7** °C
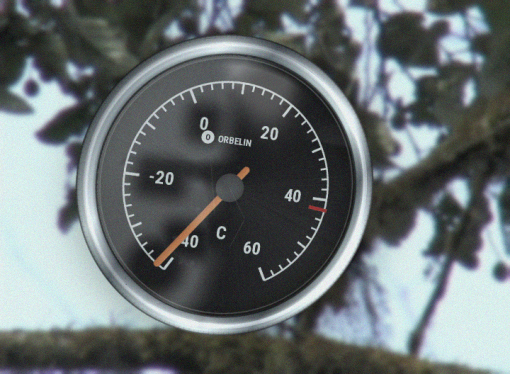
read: **-38** °C
